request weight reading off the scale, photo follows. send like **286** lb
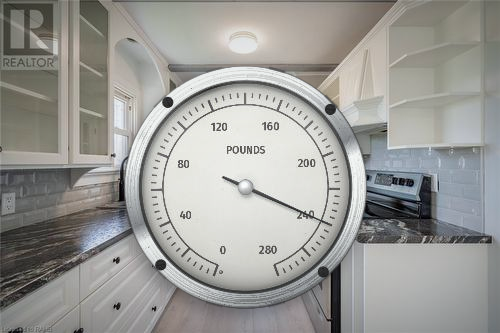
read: **240** lb
